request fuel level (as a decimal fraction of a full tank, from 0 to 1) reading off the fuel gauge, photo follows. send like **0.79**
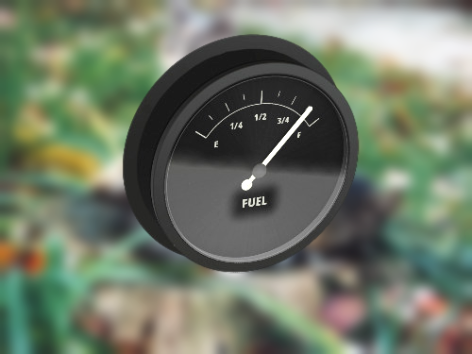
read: **0.875**
